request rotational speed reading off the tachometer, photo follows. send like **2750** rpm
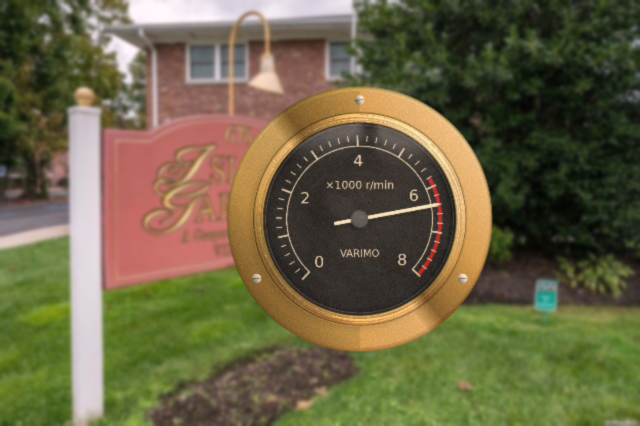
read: **6400** rpm
